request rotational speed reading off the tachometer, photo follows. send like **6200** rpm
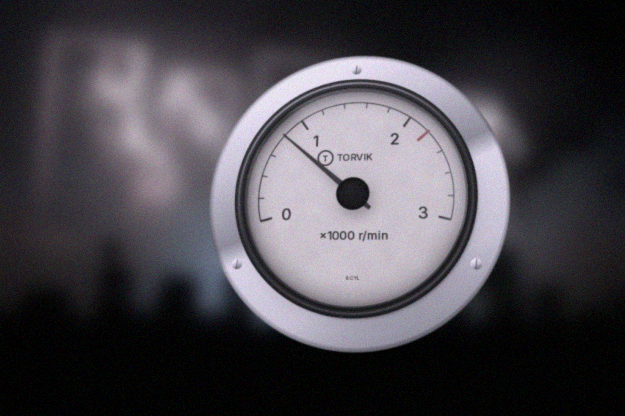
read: **800** rpm
